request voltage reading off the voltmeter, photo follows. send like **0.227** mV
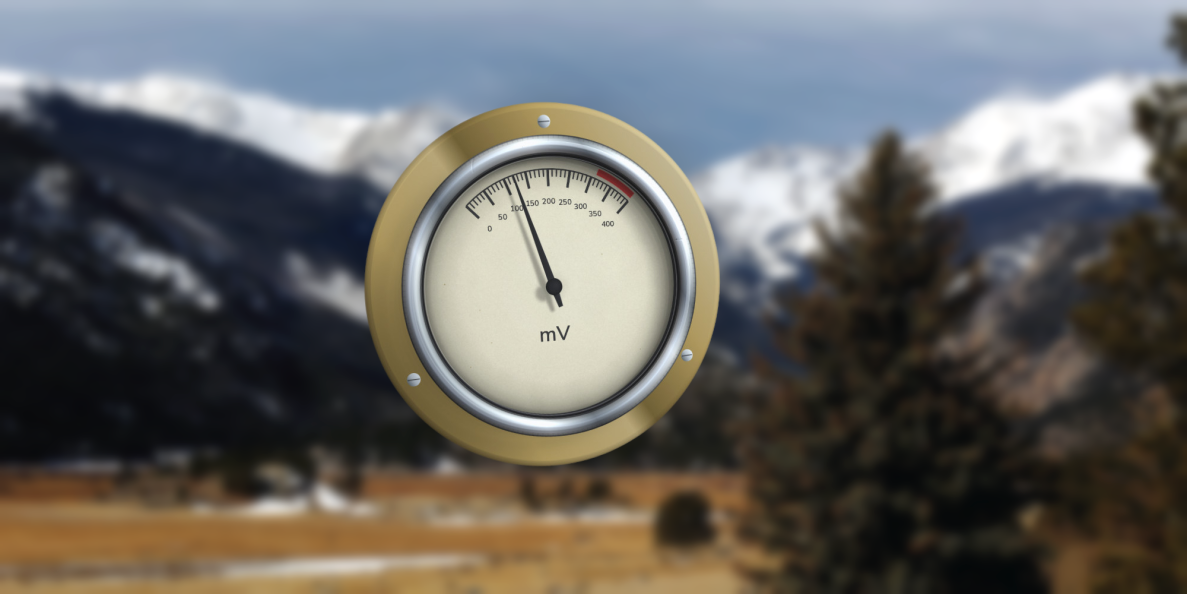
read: **120** mV
